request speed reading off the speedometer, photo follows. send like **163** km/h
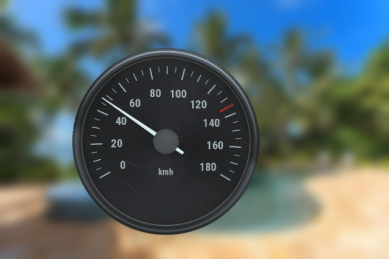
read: **47.5** km/h
